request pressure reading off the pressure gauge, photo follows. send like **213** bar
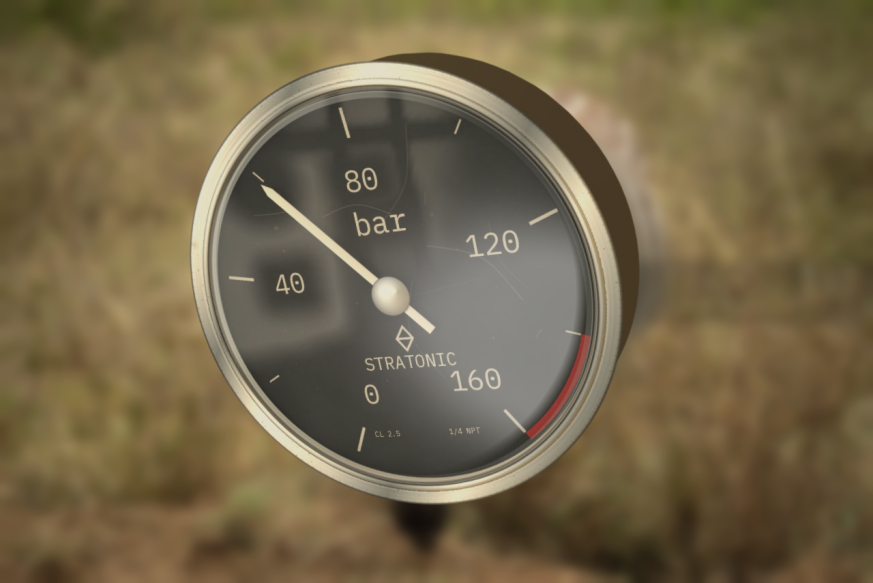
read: **60** bar
